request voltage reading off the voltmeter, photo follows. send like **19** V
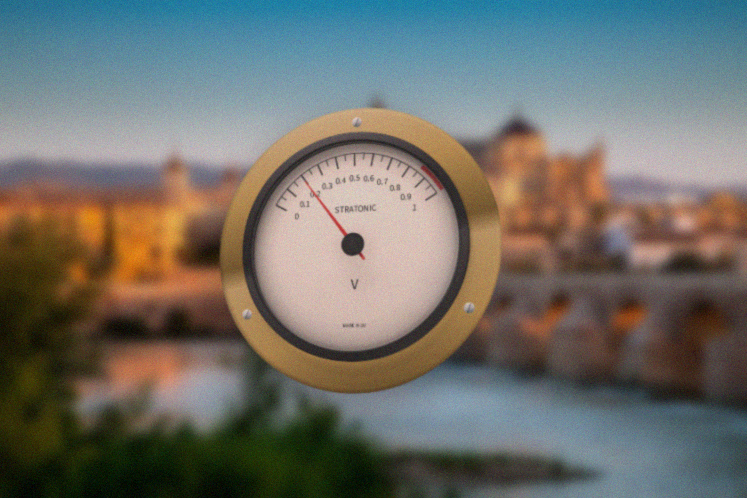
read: **0.2** V
